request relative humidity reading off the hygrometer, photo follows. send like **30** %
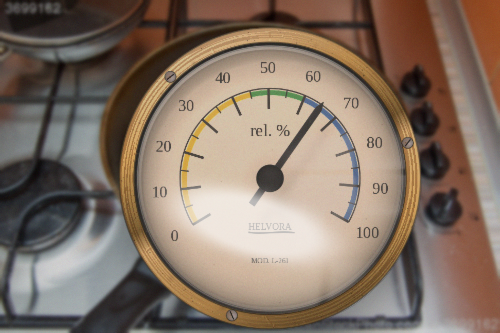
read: **65** %
